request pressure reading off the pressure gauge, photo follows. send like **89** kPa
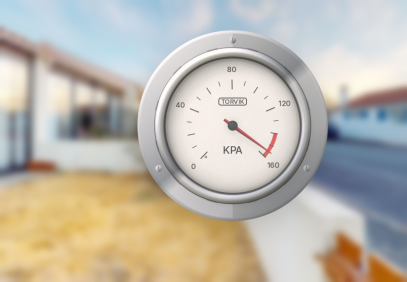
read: **155** kPa
